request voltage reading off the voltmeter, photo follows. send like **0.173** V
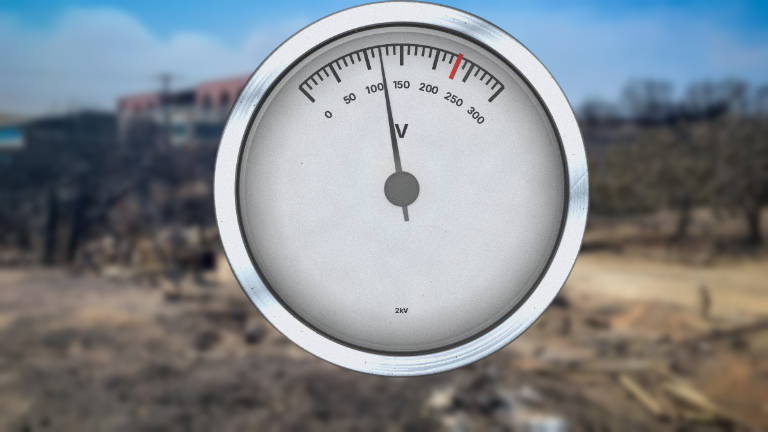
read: **120** V
